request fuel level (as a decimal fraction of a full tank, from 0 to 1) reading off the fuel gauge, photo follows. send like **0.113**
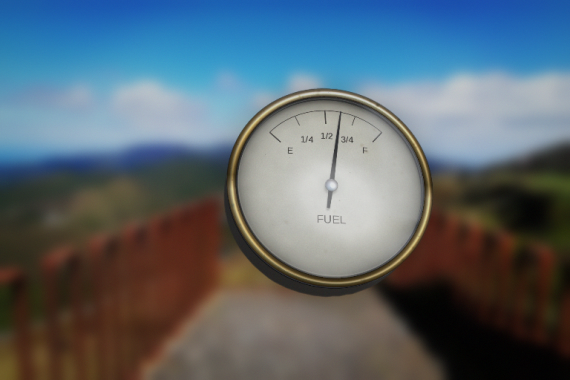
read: **0.625**
